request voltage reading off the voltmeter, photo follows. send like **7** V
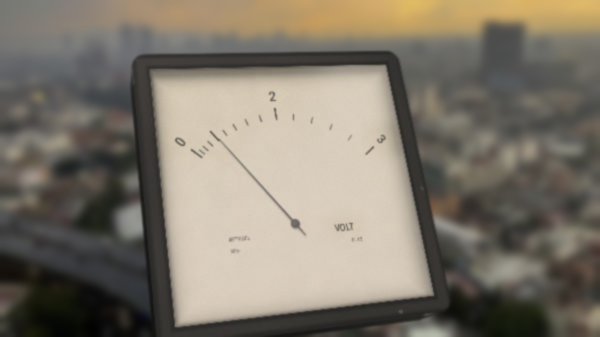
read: **1** V
